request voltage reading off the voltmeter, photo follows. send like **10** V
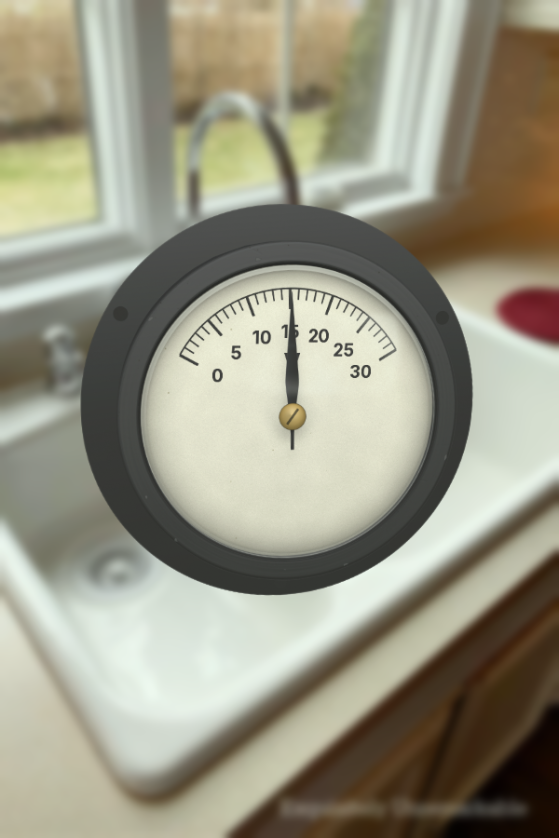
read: **15** V
